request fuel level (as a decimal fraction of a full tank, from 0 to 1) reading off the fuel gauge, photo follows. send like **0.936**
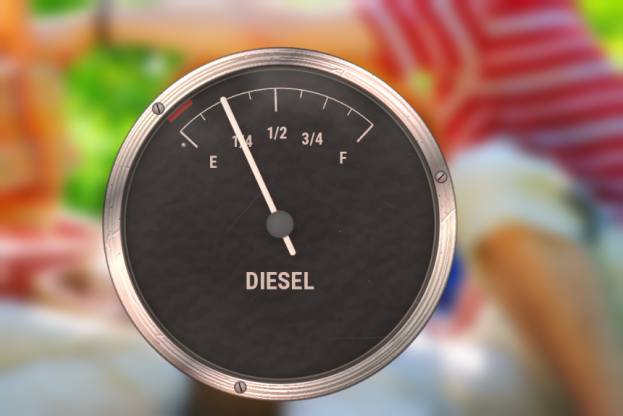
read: **0.25**
